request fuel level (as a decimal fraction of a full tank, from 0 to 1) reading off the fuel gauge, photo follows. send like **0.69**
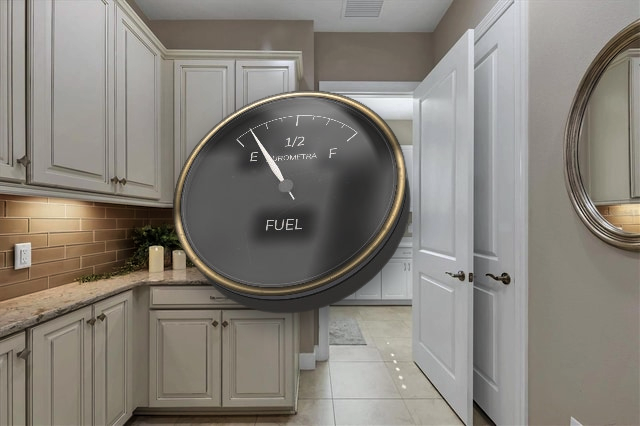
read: **0.125**
